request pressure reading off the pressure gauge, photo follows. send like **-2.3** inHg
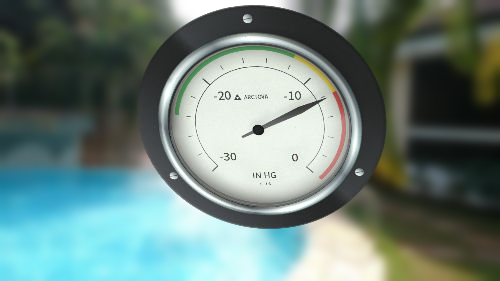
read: **-8** inHg
